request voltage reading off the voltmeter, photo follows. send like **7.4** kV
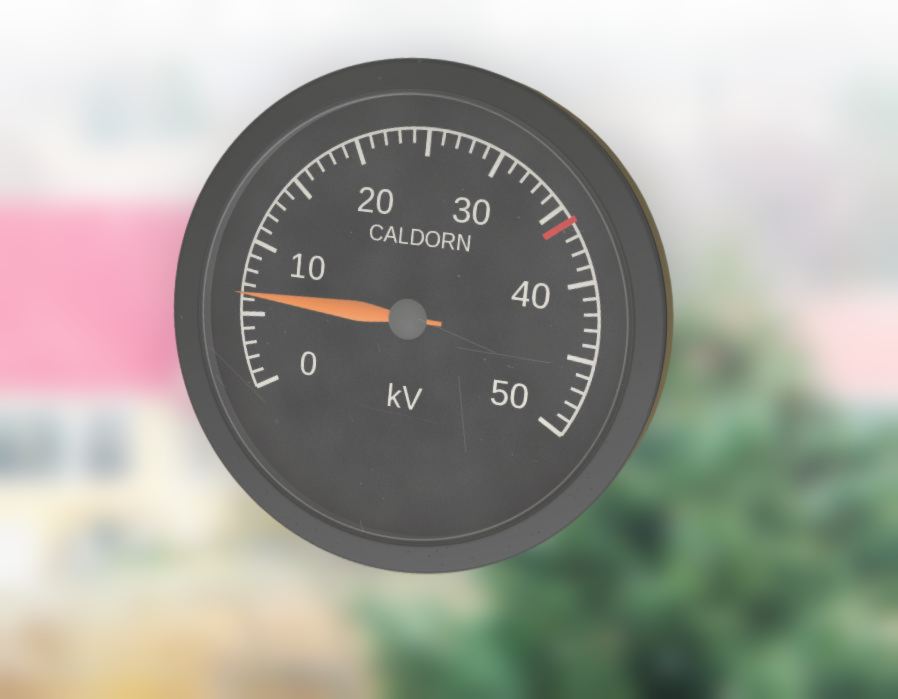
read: **6.5** kV
